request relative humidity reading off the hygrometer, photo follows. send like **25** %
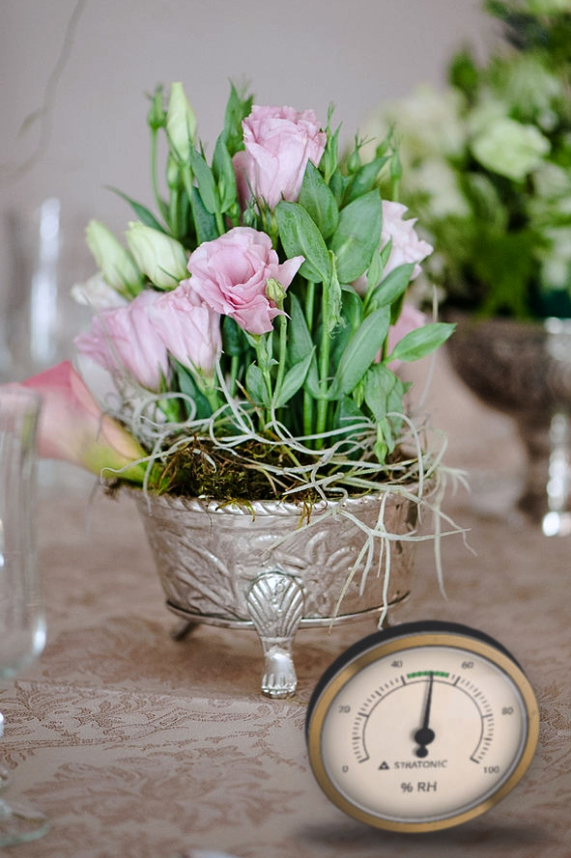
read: **50** %
